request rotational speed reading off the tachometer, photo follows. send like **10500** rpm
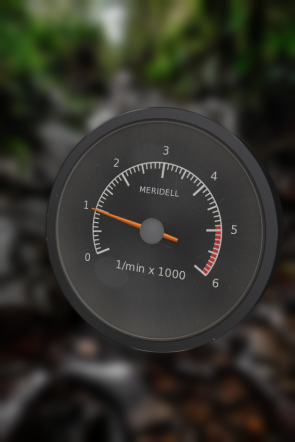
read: **1000** rpm
